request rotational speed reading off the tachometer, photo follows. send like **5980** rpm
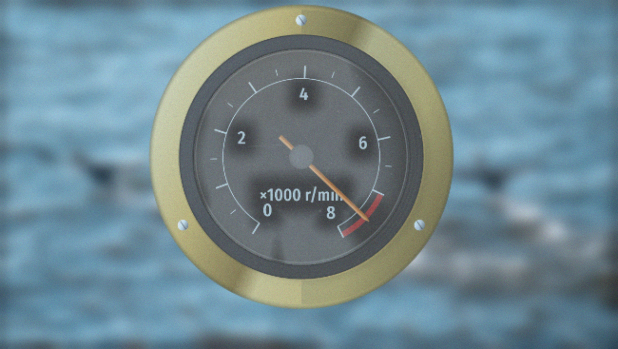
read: **7500** rpm
